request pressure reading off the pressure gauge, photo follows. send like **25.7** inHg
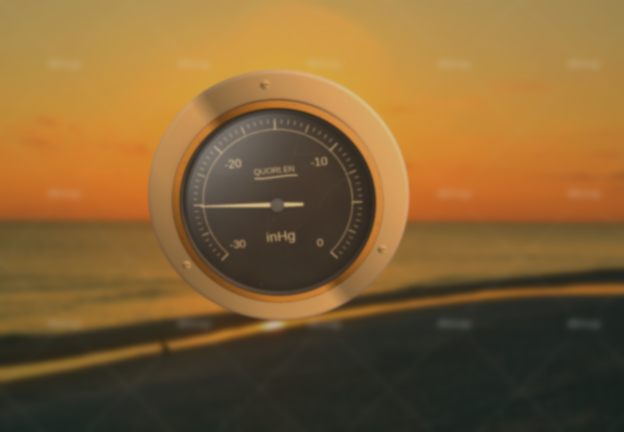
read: **-25** inHg
